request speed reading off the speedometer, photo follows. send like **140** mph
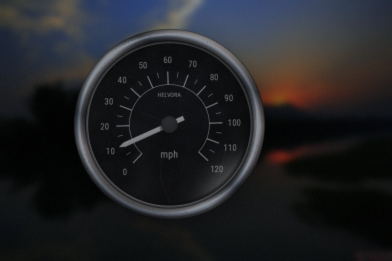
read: **10** mph
